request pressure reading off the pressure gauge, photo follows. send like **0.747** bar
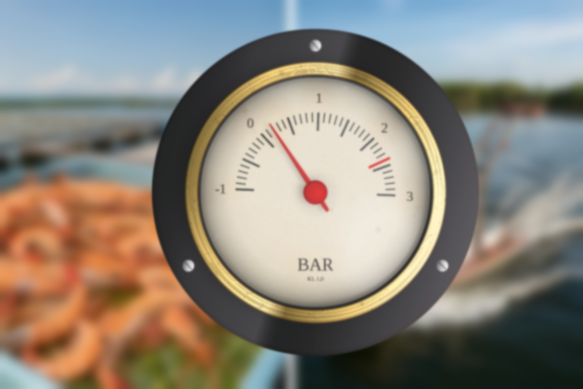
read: **0.2** bar
